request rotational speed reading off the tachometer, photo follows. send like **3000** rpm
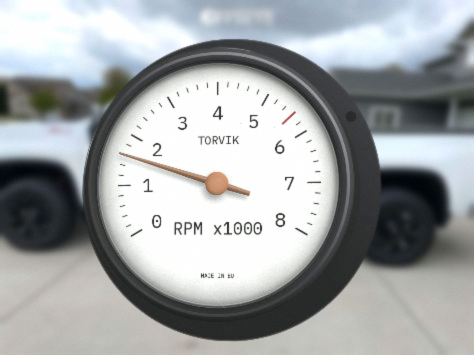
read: **1600** rpm
